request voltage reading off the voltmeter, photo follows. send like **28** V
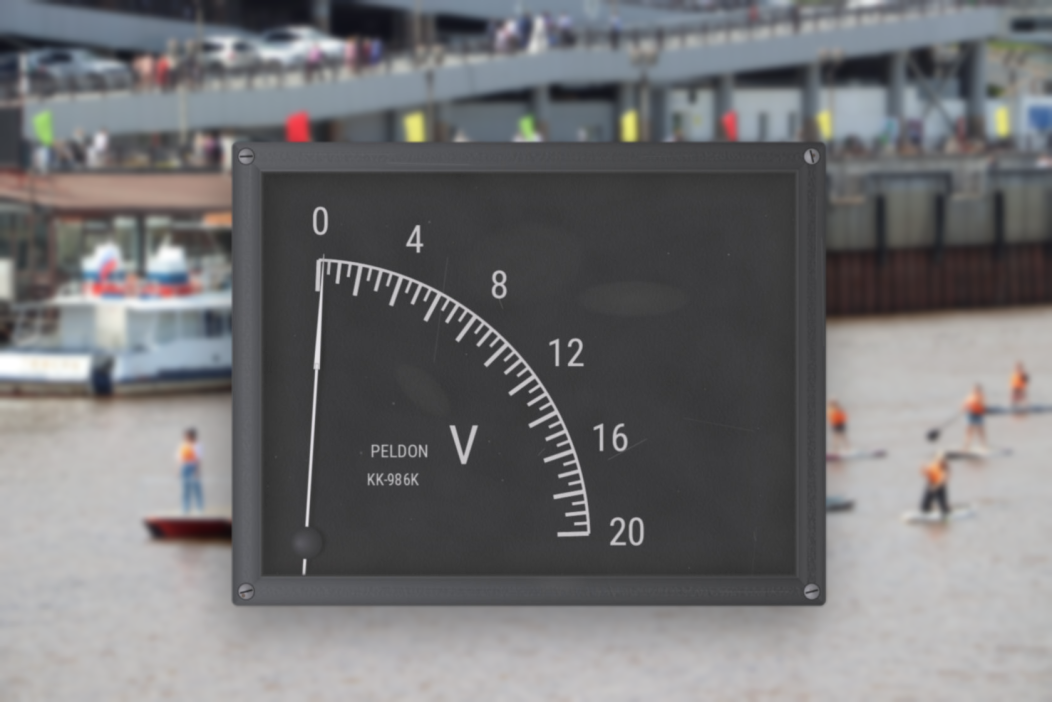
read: **0.25** V
